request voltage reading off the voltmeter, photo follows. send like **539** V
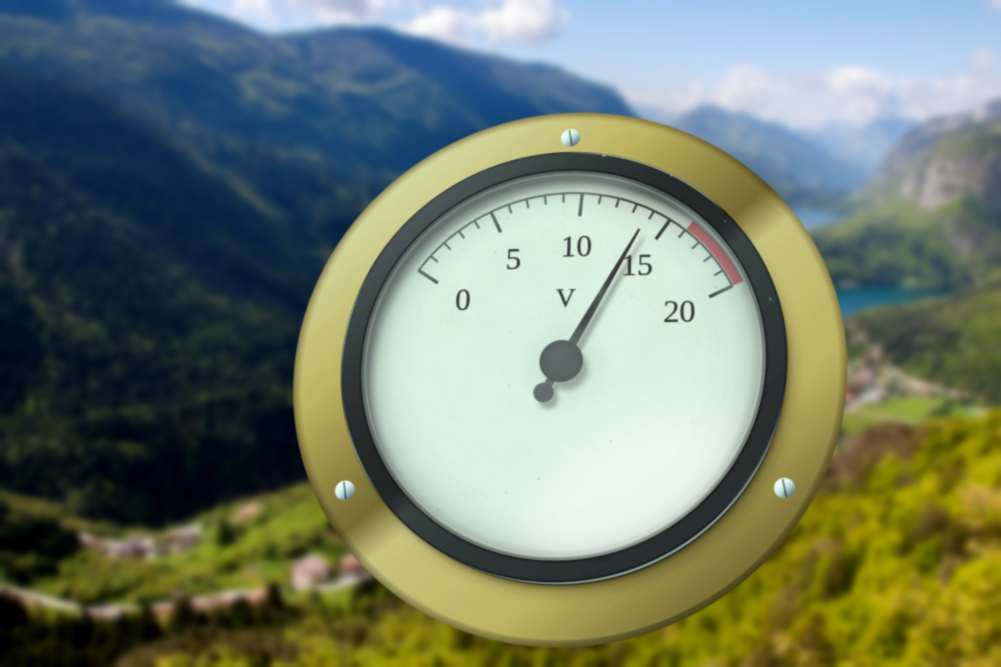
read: **14** V
